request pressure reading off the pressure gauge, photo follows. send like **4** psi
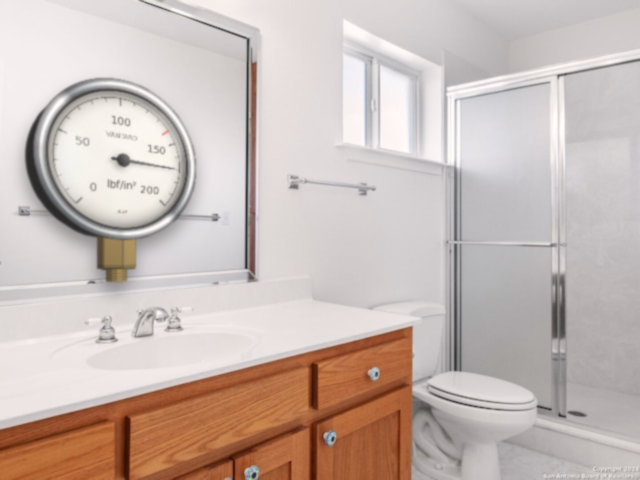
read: **170** psi
